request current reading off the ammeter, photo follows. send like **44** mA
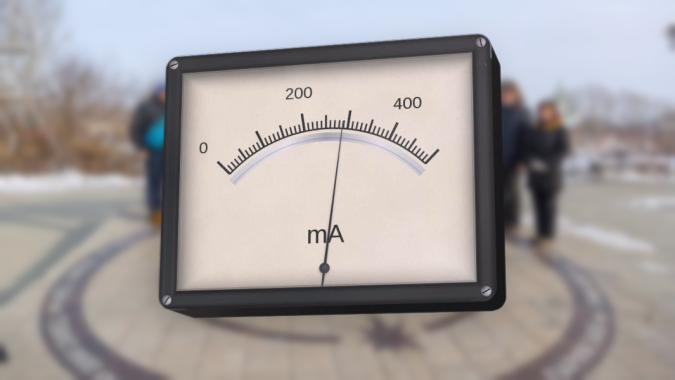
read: **290** mA
